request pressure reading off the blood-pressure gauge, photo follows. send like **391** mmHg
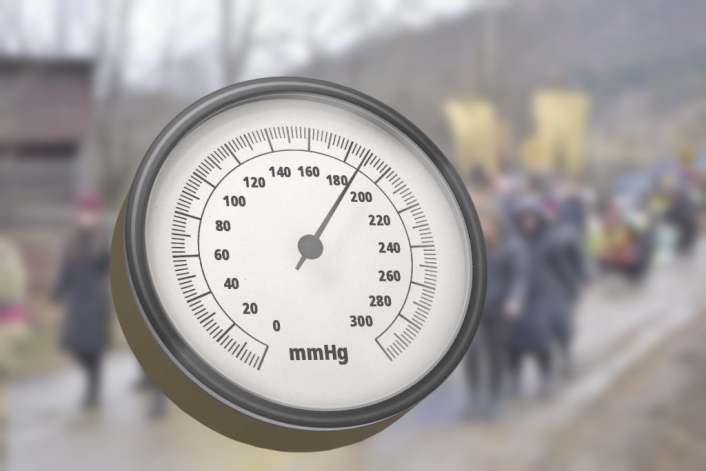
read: **188** mmHg
